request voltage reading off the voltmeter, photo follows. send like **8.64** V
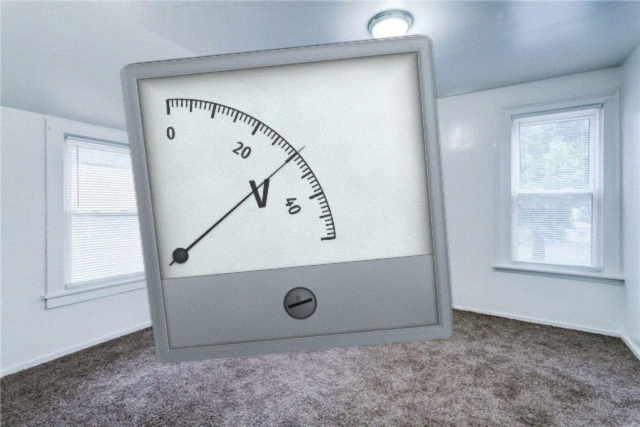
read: **30** V
